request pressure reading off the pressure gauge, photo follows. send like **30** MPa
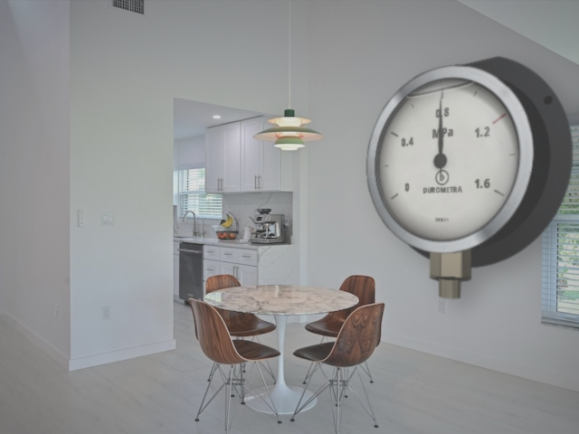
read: **0.8** MPa
